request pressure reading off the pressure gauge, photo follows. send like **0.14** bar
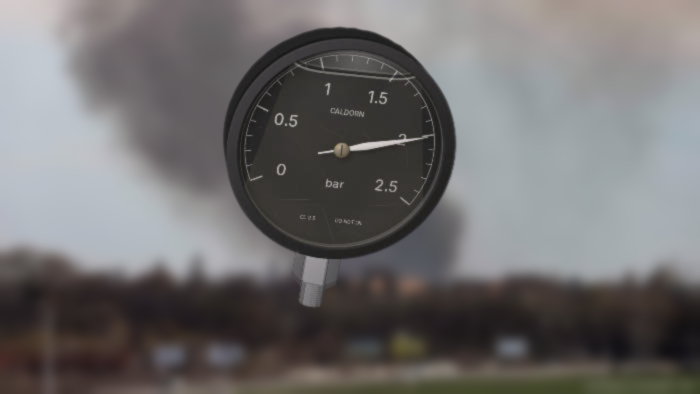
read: **2** bar
